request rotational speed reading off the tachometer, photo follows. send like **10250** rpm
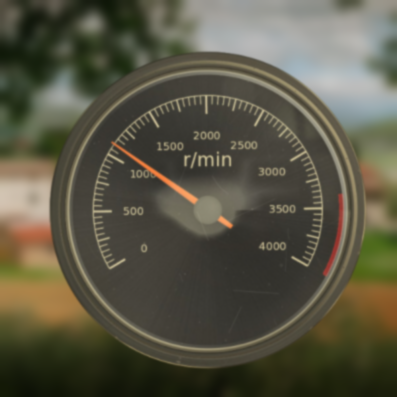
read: **1100** rpm
